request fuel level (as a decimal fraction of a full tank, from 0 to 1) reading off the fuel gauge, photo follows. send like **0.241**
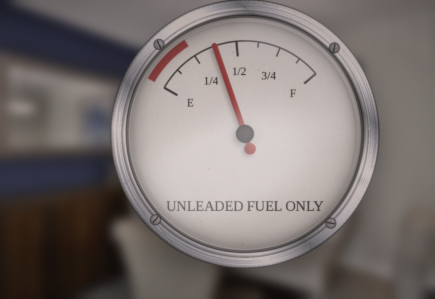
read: **0.375**
